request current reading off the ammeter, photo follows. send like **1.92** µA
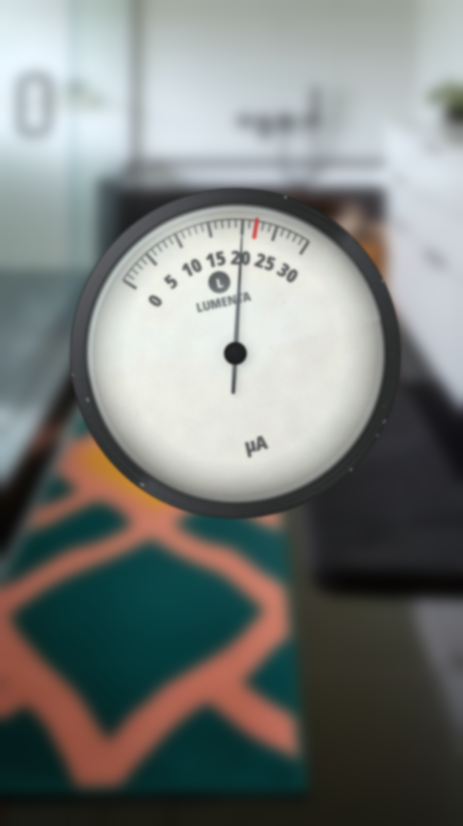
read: **20** µA
